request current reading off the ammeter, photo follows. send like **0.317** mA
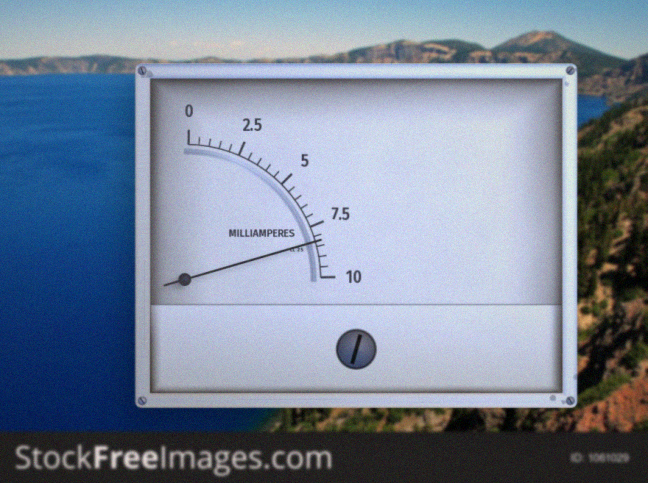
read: **8.25** mA
